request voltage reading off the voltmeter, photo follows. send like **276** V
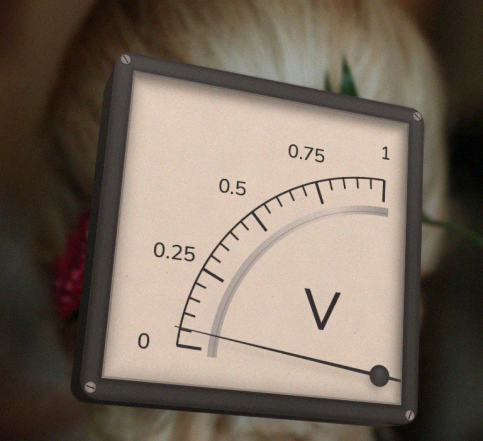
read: **0.05** V
